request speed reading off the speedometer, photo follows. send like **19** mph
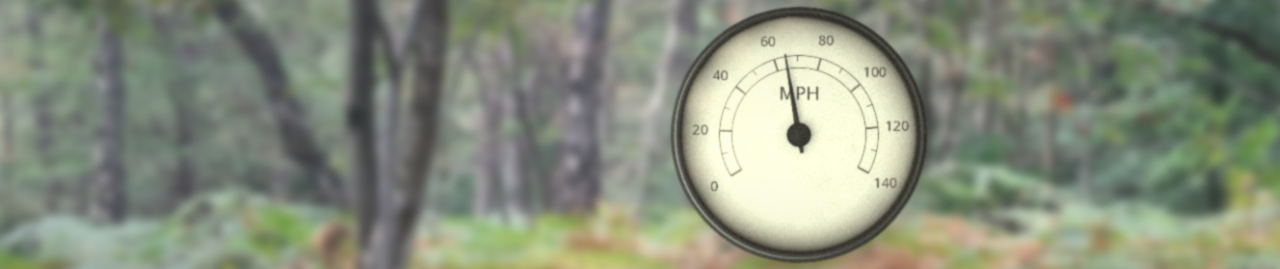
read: **65** mph
